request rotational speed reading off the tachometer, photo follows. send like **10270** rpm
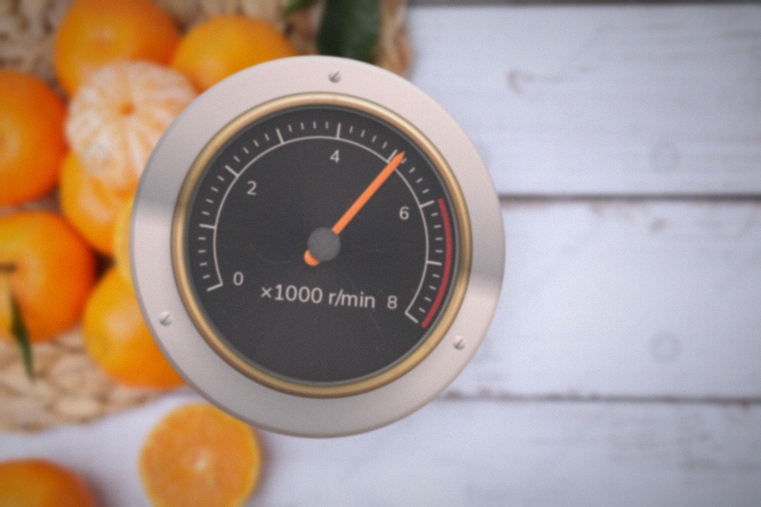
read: **5100** rpm
